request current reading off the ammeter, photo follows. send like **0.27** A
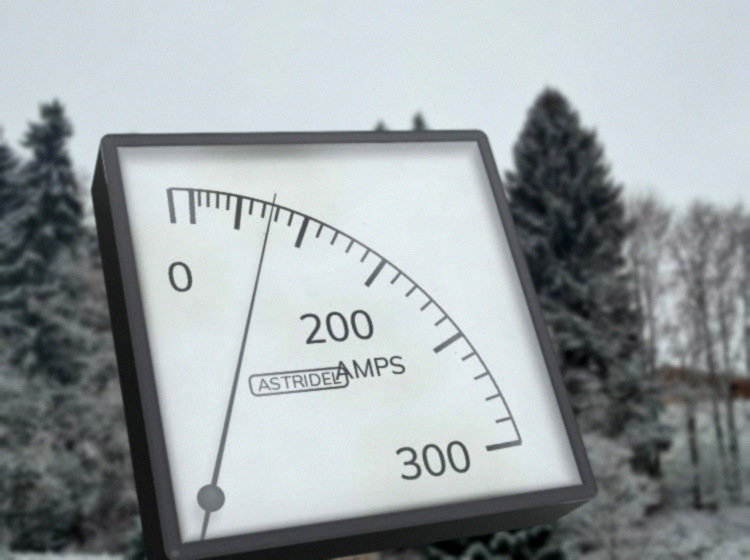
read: **125** A
